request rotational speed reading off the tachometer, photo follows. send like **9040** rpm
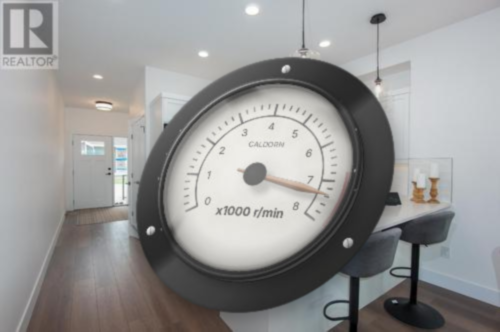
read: **7400** rpm
